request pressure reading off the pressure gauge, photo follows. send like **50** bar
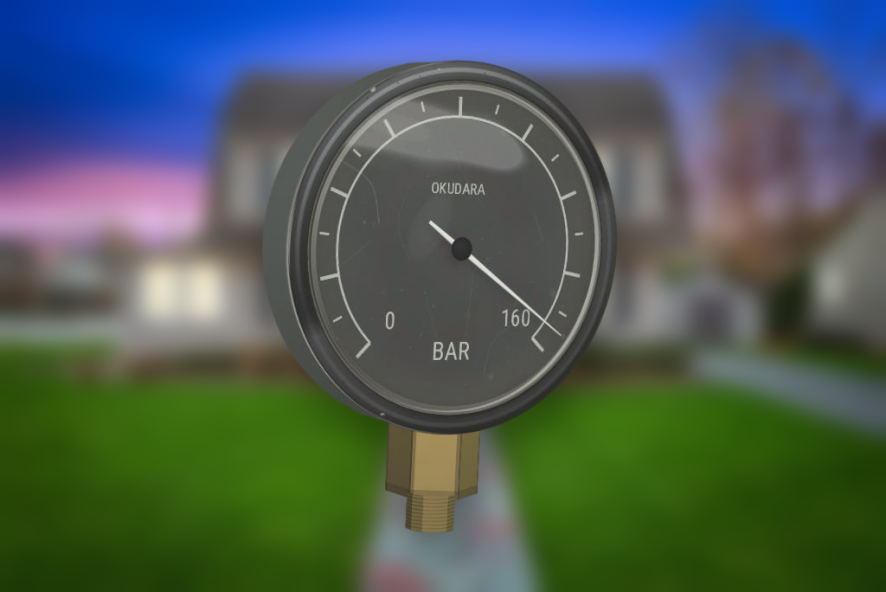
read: **155** bar
